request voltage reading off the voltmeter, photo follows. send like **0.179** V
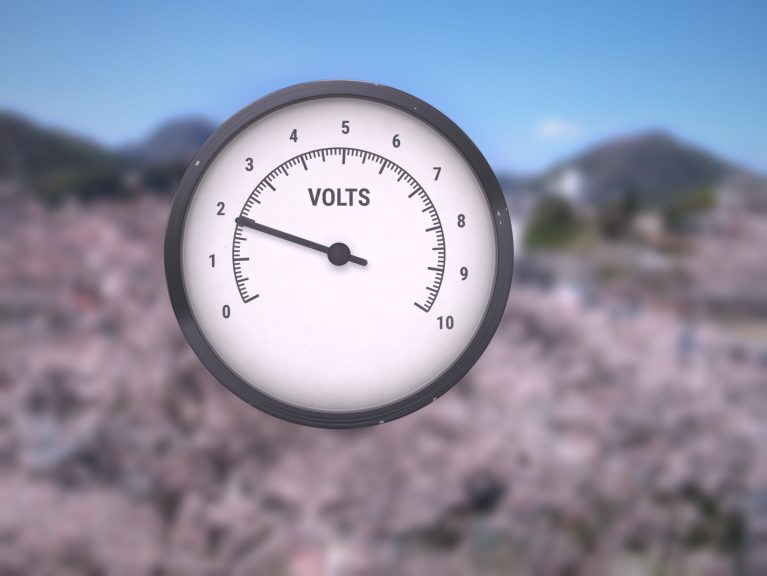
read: **1.9** V
